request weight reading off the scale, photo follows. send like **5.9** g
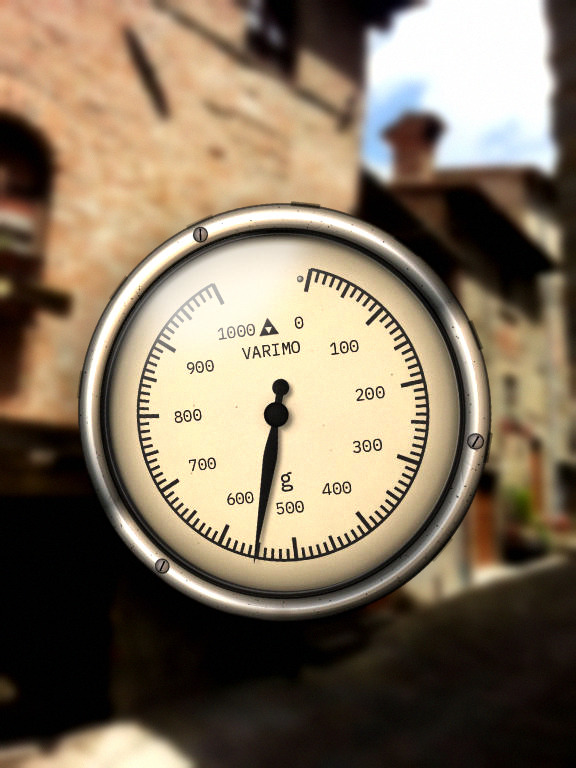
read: **550** g
